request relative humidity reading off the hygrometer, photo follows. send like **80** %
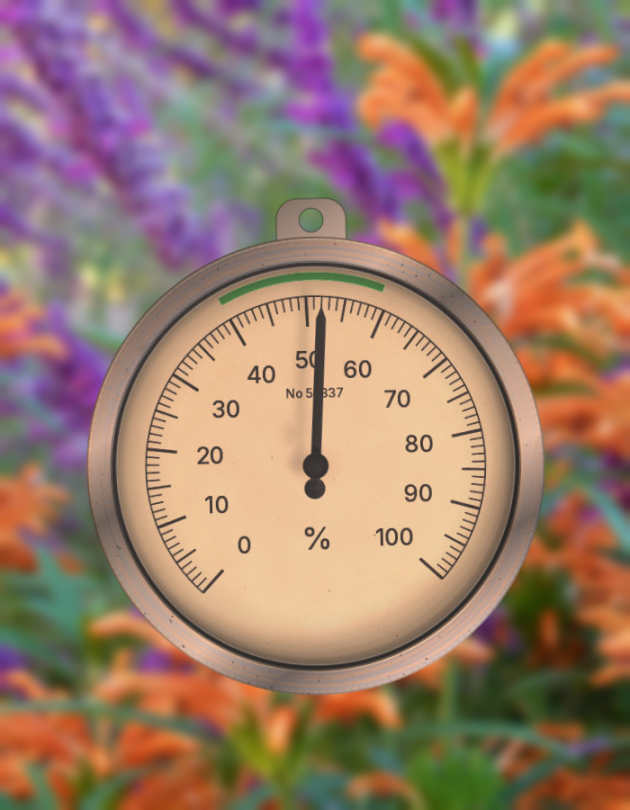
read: **52** %
